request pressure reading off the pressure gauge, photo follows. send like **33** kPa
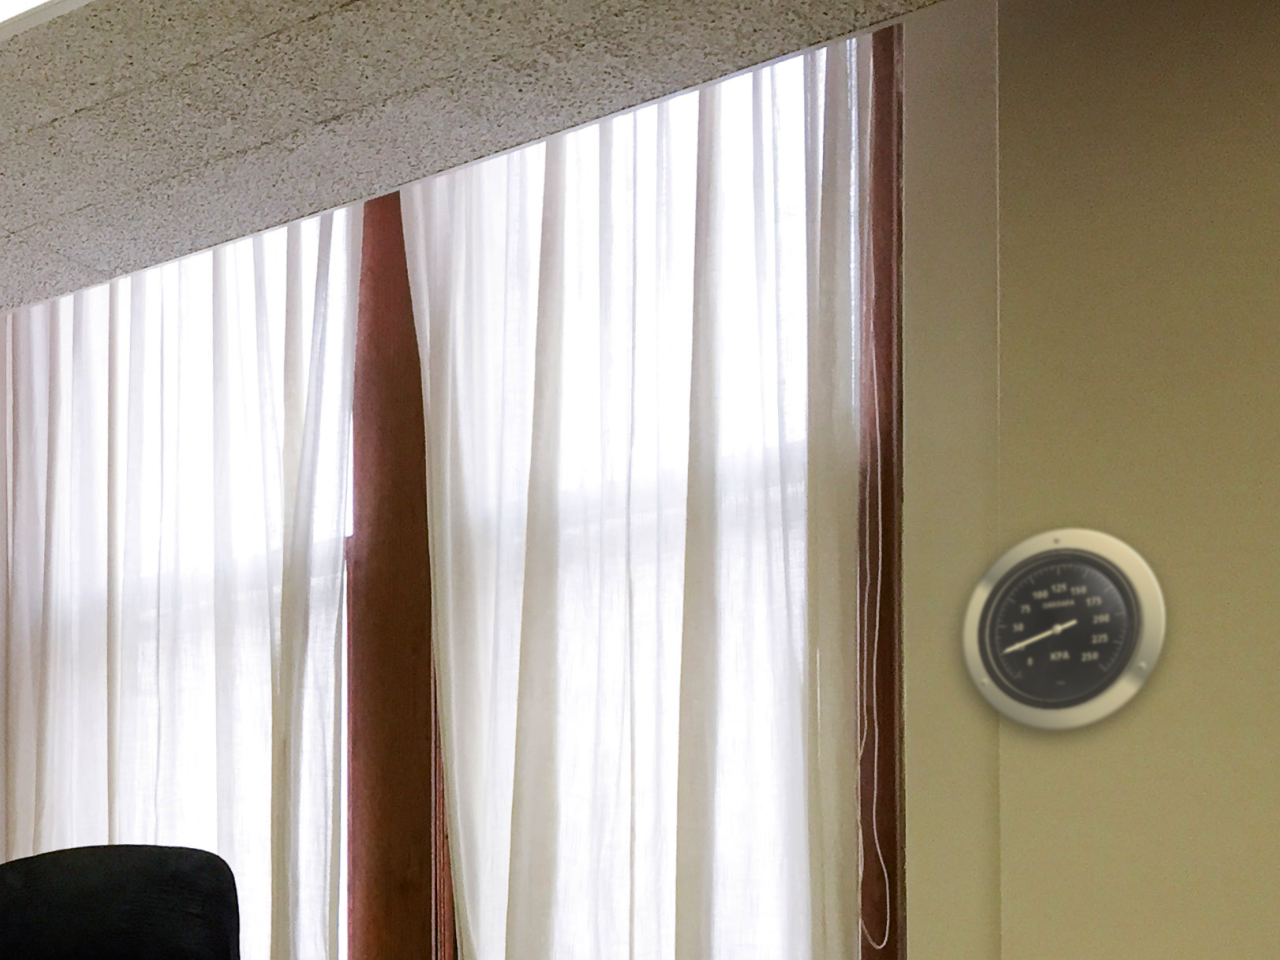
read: **25** kPa
